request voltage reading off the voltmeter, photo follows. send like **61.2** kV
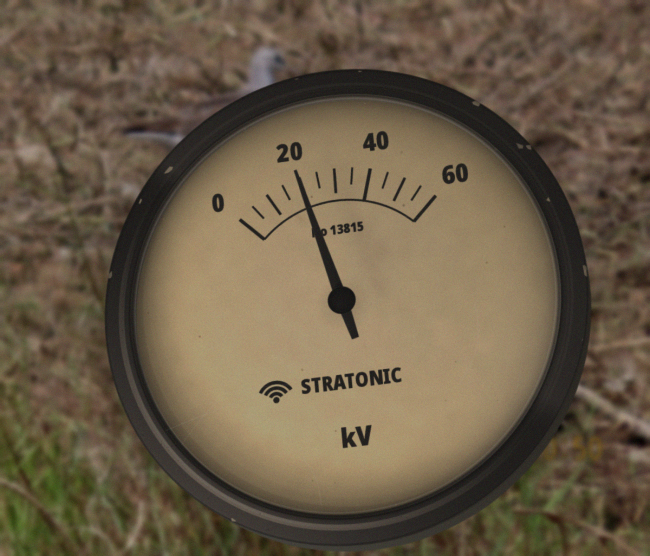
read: **20** kV
